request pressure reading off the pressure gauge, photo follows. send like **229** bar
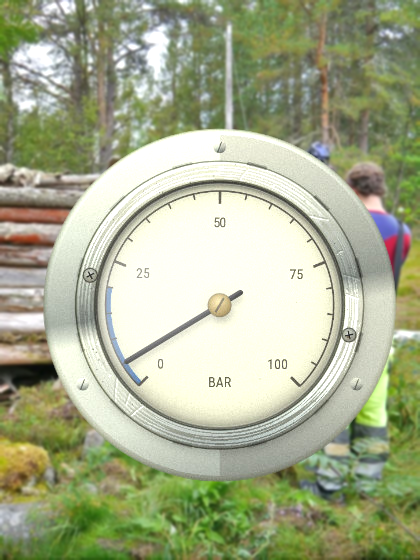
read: **5** bar
